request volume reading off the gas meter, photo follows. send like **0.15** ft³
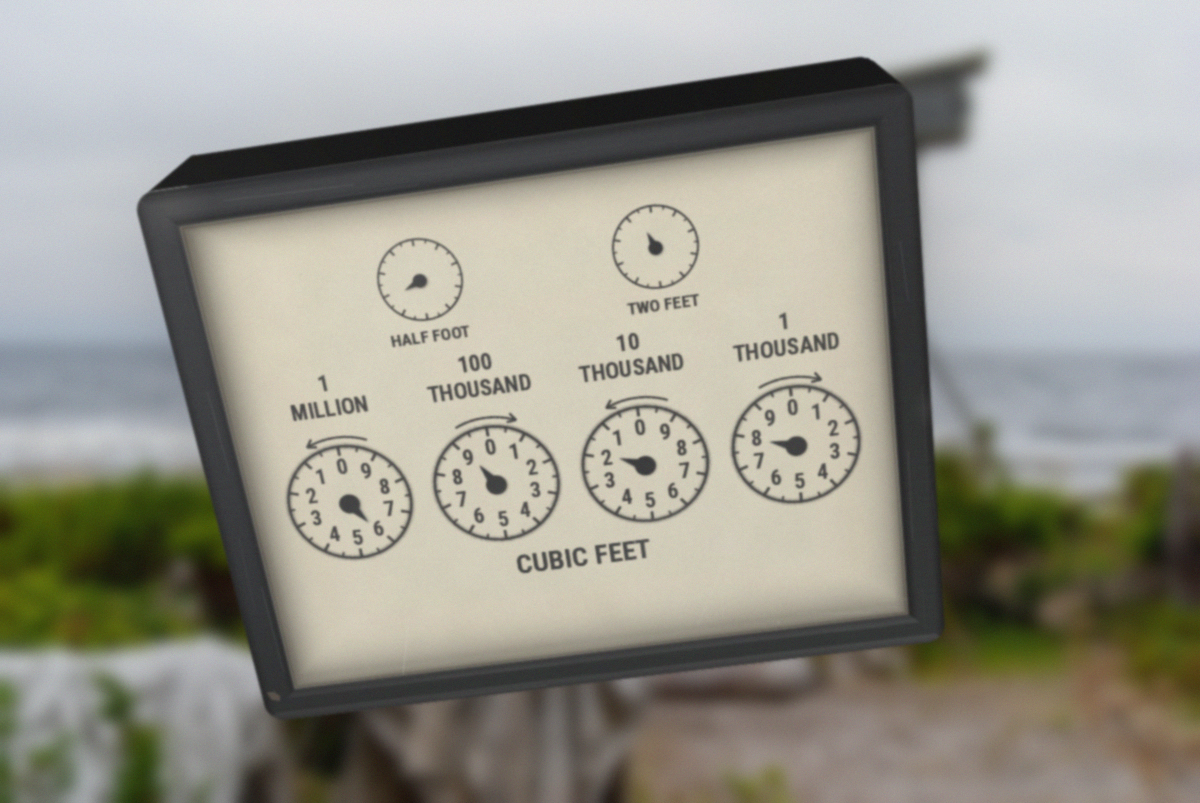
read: **591800** ft³
